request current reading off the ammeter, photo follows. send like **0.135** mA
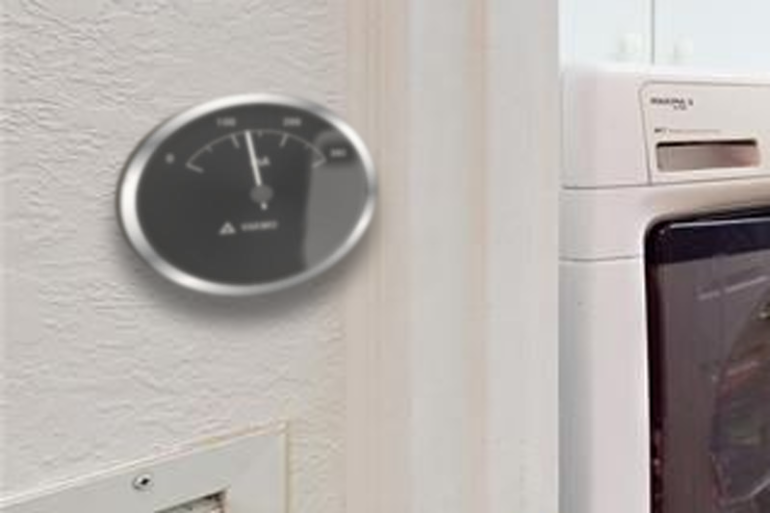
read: **125** mA
